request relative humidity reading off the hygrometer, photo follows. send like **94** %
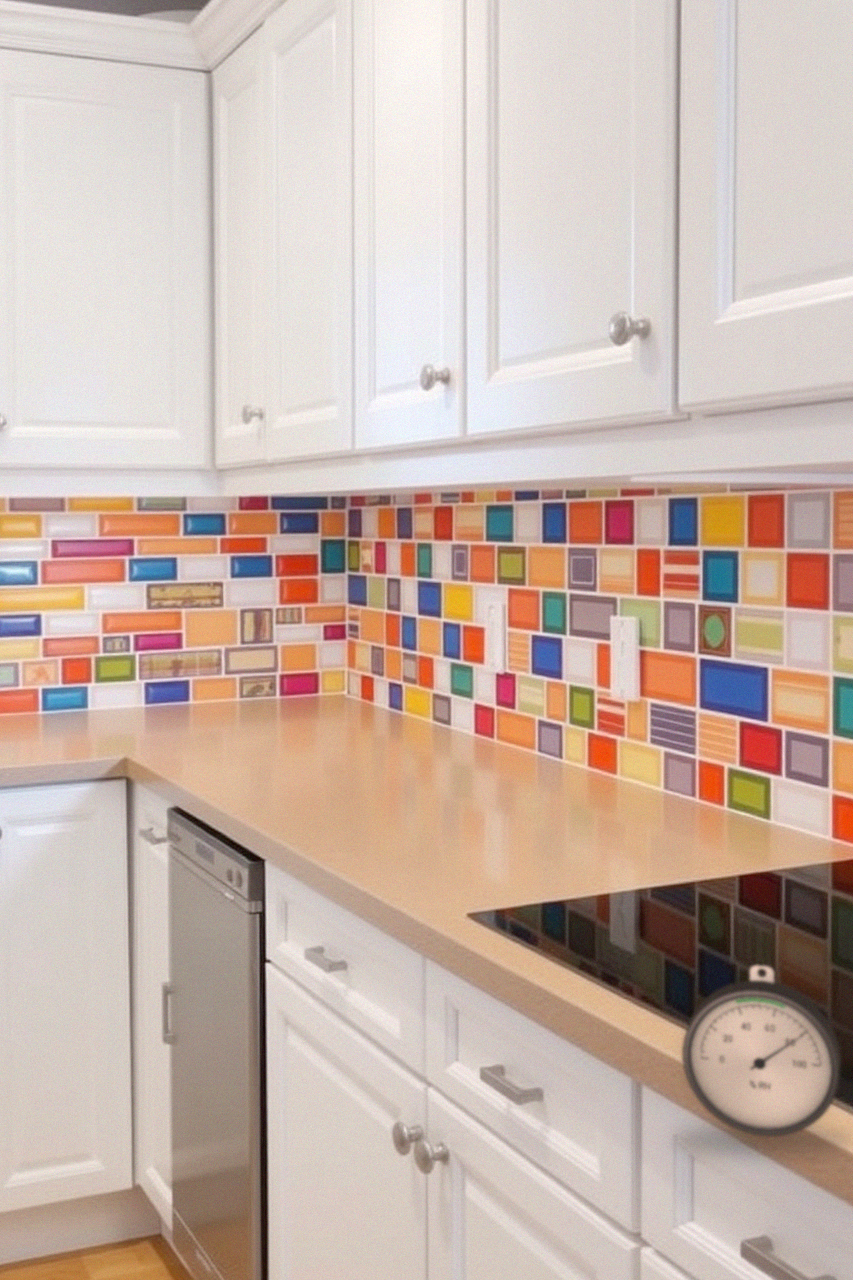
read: **80** %
